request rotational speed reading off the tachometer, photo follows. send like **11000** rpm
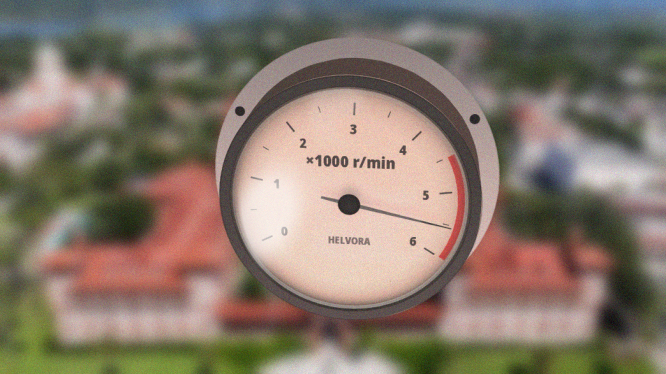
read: **5500** rpm
